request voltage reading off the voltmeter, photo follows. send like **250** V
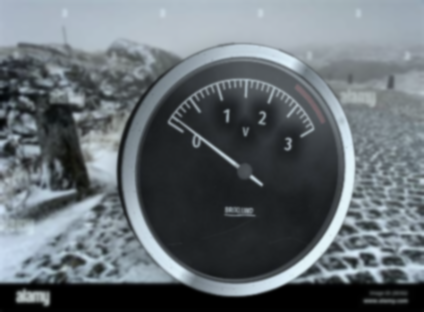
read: **0.1** V
